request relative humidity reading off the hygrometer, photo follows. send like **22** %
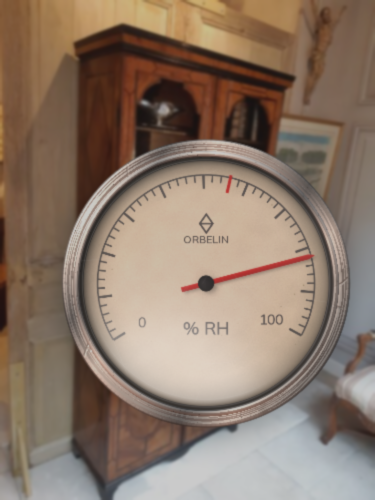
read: **82** %
